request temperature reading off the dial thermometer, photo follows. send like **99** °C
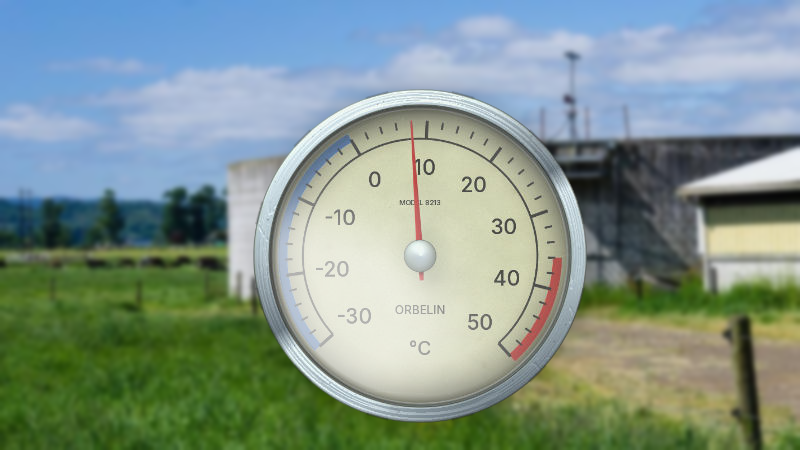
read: **8** °C
